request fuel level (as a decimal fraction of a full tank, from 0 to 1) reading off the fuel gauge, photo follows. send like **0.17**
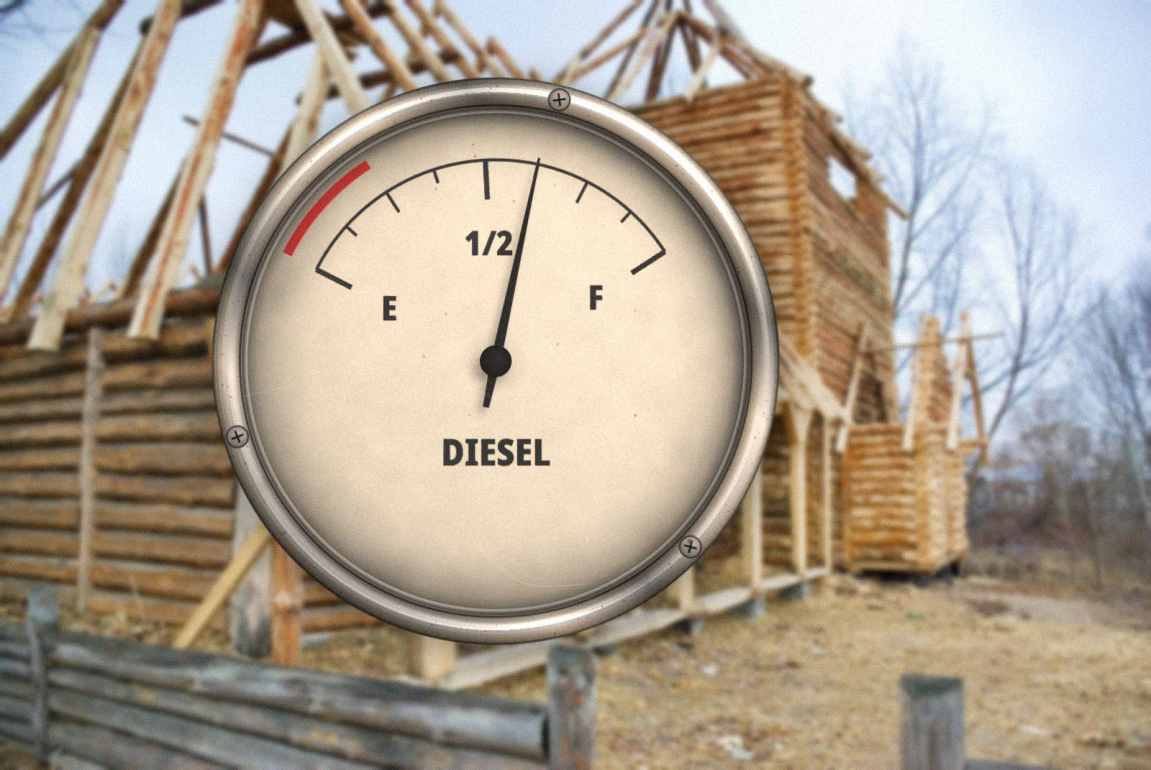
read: **0.625**
